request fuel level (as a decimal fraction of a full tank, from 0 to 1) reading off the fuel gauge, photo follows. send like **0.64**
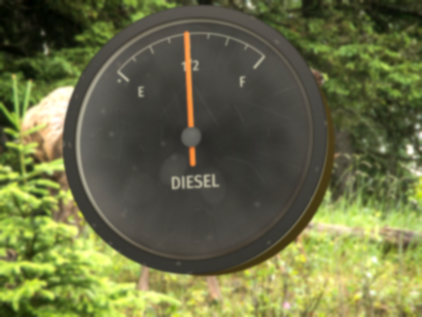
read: **0.5**
